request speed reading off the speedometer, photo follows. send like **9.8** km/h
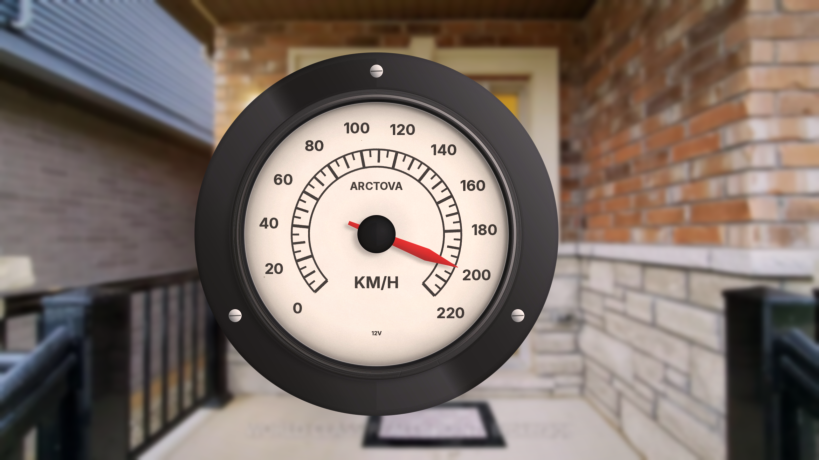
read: **200** km/h
